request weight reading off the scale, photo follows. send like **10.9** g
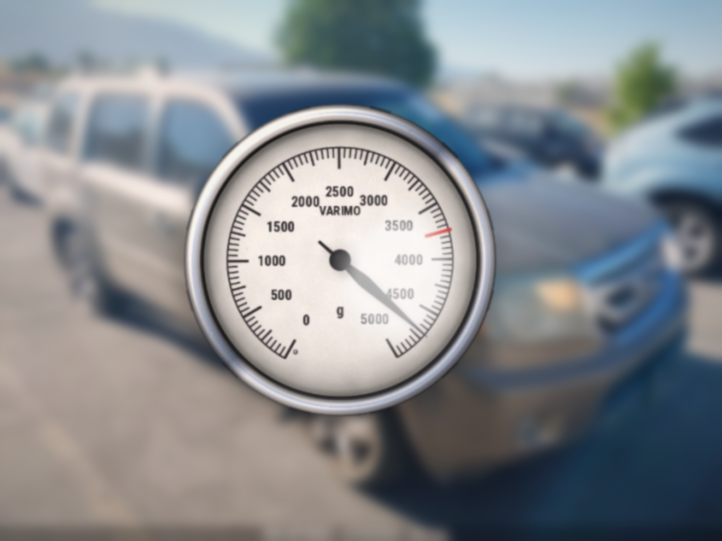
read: **4700** g
